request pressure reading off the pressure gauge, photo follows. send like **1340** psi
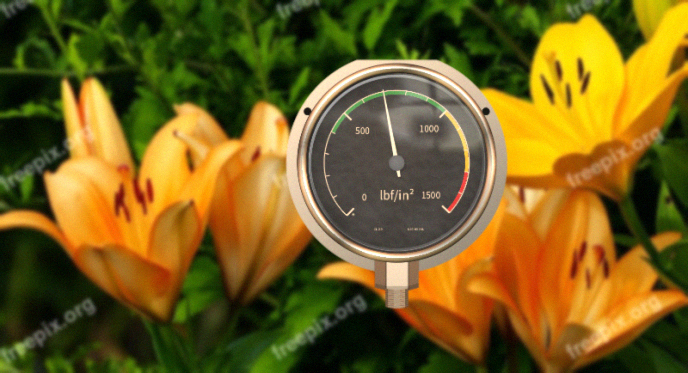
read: **700** psi
